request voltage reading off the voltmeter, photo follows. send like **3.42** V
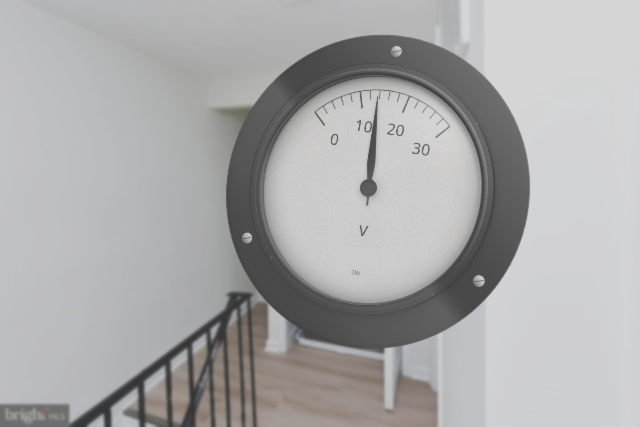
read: **14** V
